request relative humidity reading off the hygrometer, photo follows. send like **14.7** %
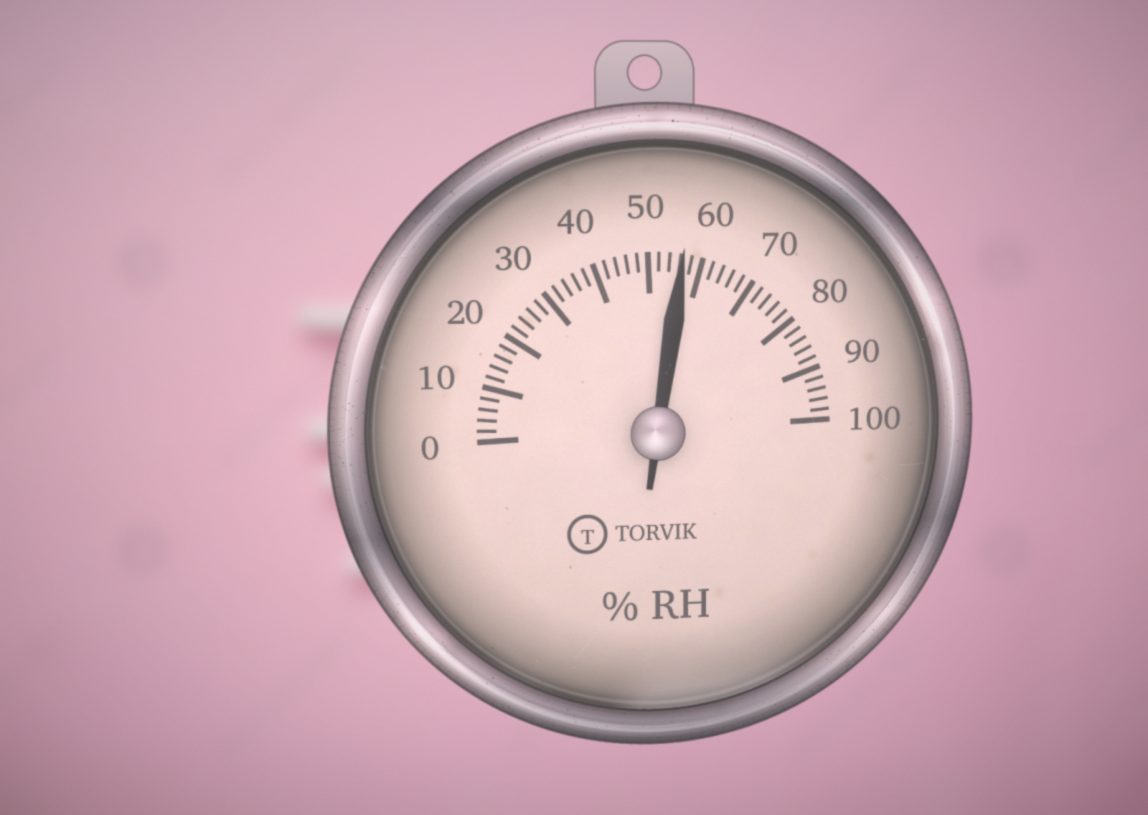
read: **56** %
